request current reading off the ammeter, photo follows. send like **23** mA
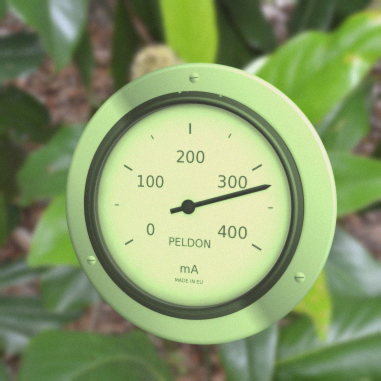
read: **325** mA
